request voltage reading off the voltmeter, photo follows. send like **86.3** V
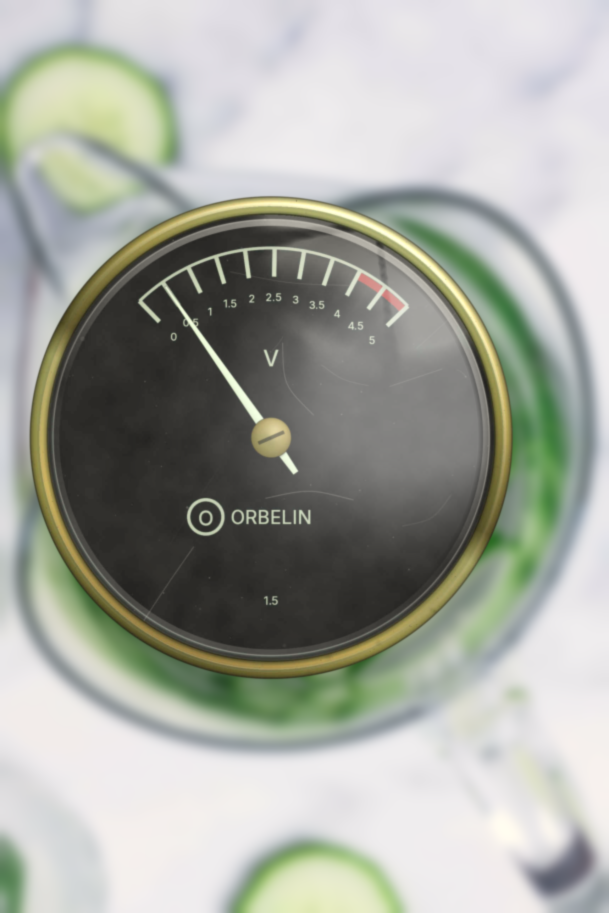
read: **0.5** V
